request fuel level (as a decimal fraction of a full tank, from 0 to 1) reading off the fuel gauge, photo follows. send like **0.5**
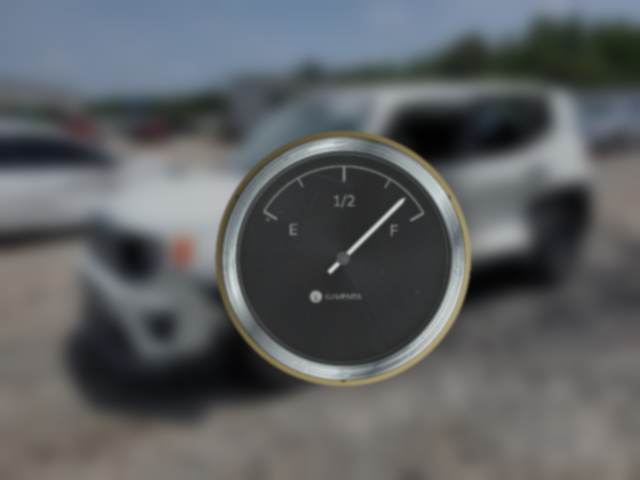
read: **0.875**
